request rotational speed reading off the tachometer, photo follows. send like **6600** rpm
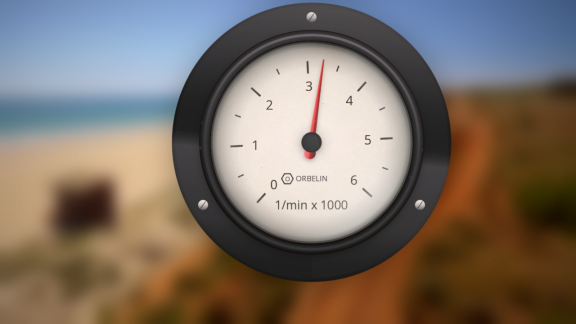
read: **3250** rpm
